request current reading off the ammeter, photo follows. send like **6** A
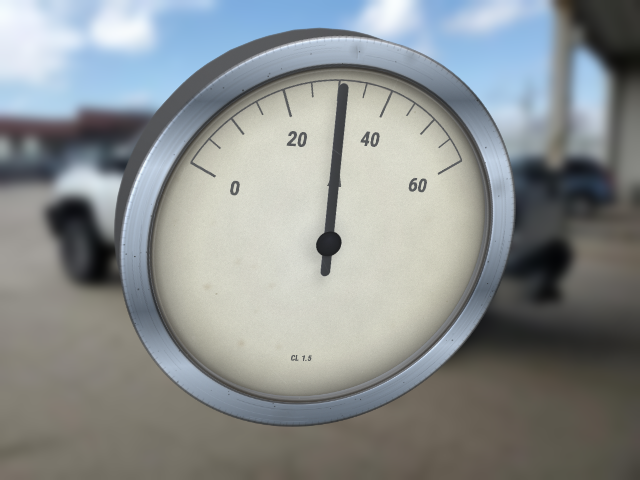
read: **30** A
